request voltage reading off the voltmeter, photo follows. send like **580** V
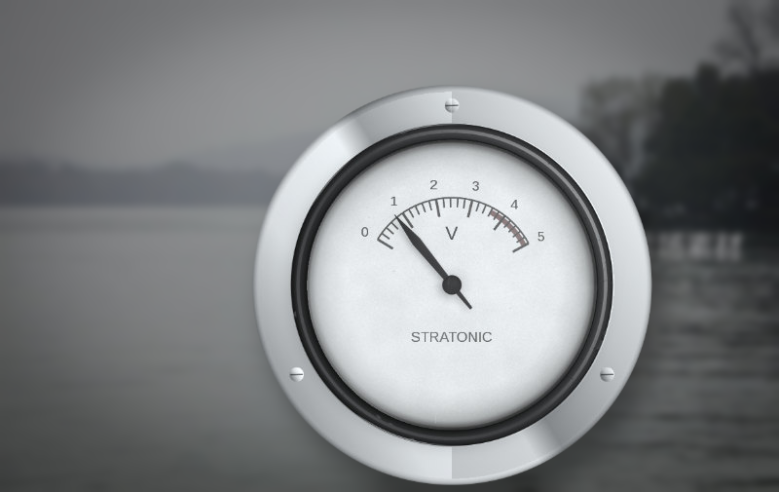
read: **0.8** V
